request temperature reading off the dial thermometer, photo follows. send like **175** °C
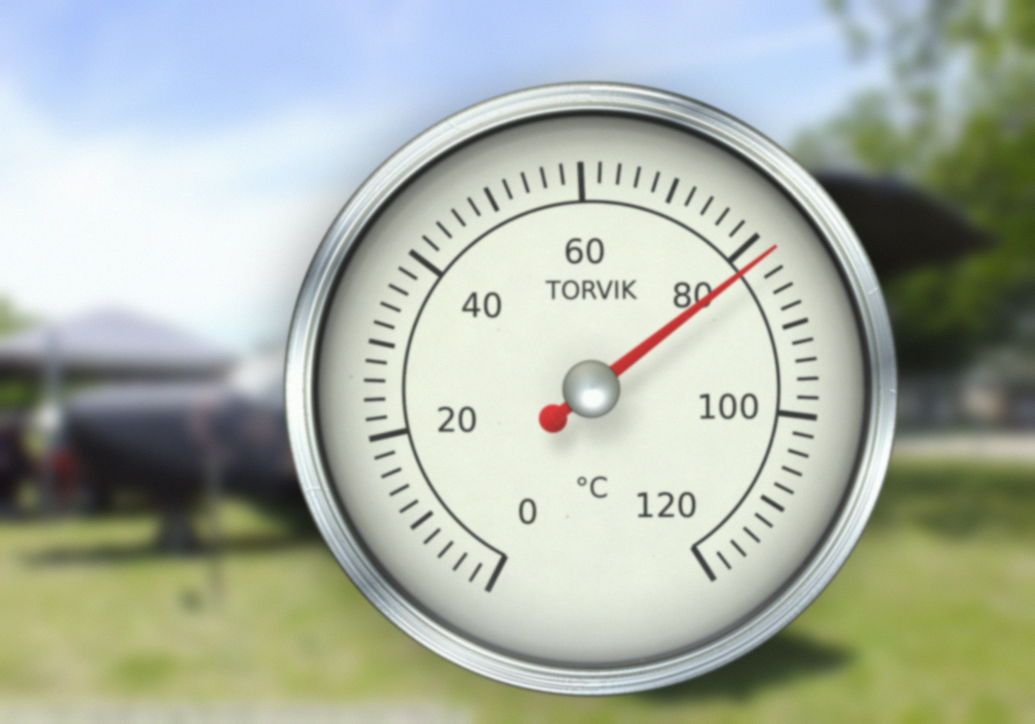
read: **82** °C
